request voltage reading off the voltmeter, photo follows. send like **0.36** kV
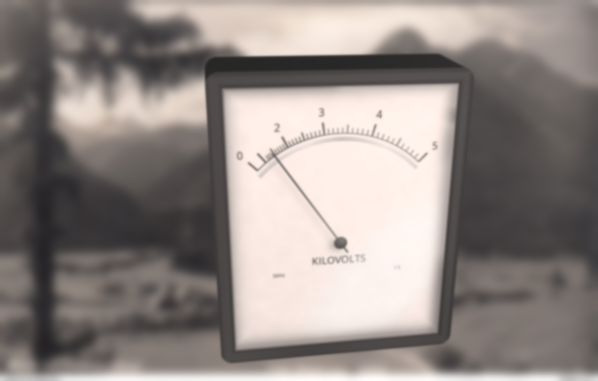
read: **1.5** kV
